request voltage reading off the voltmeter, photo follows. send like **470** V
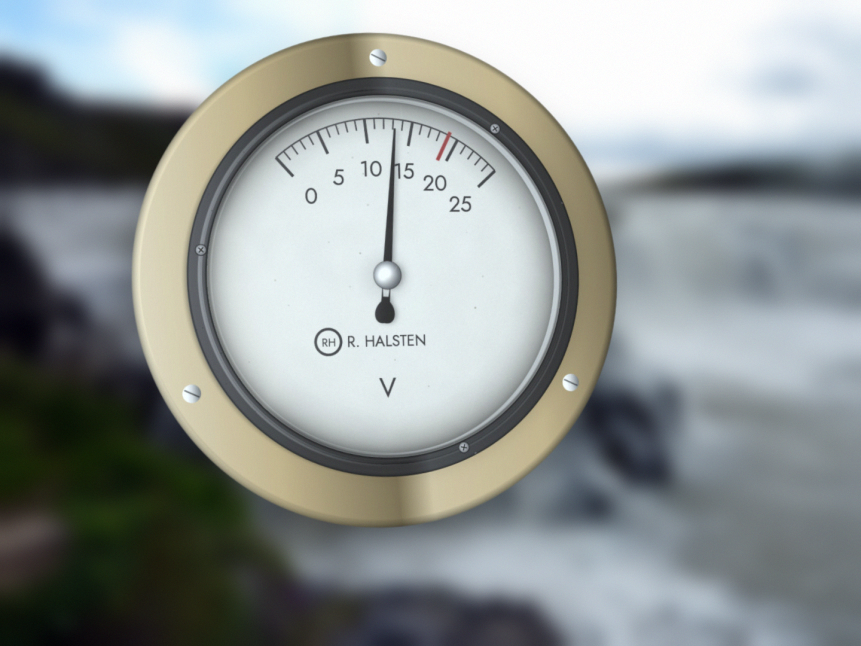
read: **13** V
